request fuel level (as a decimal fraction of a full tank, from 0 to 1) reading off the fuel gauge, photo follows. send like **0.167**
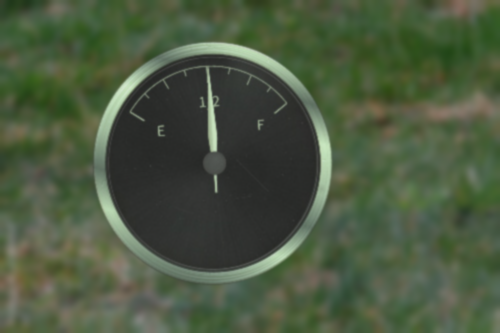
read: **0.5**
